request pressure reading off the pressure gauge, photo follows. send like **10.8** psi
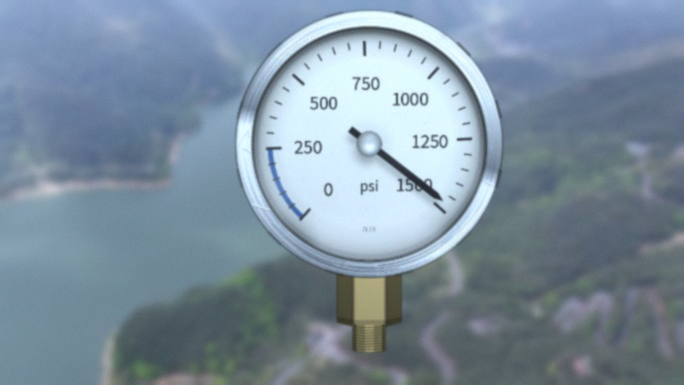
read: **1475** psi
